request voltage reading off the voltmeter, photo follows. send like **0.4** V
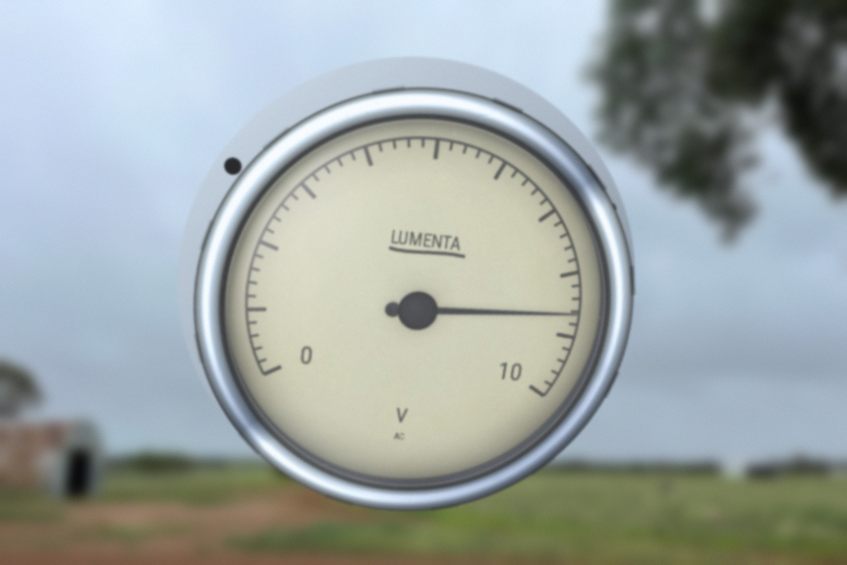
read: **8.6** V
